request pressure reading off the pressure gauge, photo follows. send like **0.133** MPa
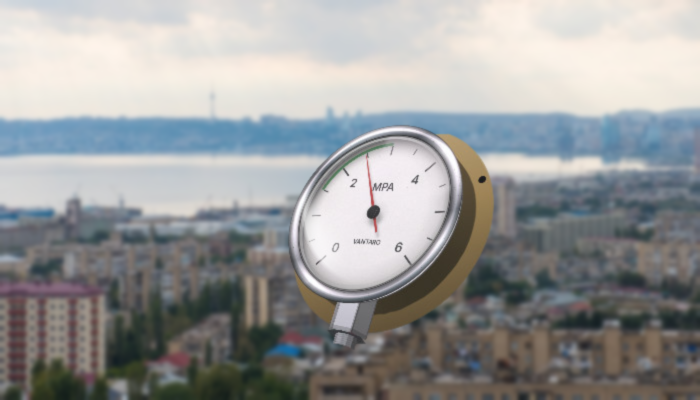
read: **2.5** MPa
